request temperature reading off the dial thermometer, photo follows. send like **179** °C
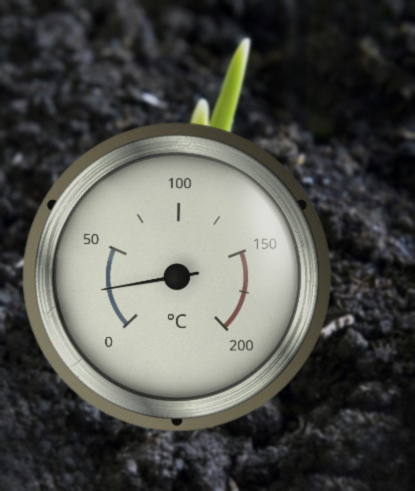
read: **25** °C
